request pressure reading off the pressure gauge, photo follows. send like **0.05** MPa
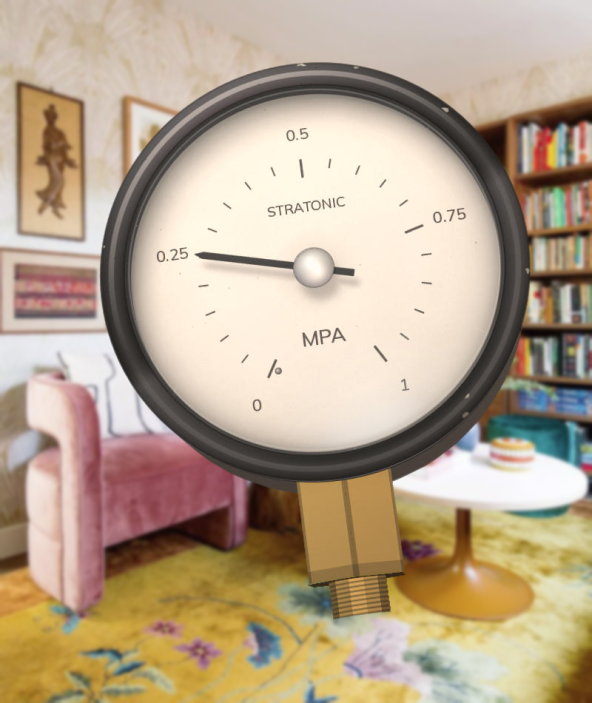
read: **0.25** MPa
